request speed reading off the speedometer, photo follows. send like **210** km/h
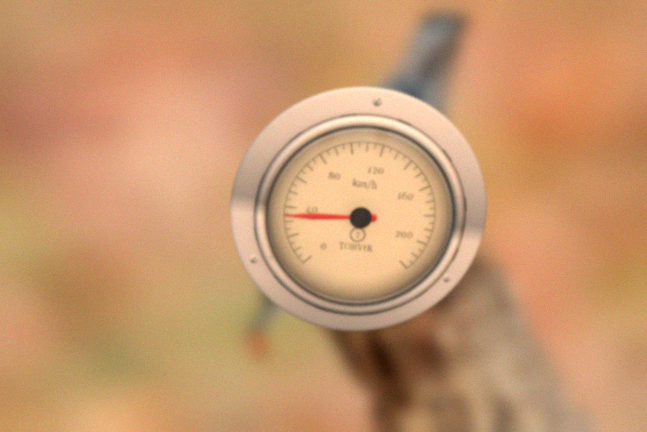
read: **35** km/h
